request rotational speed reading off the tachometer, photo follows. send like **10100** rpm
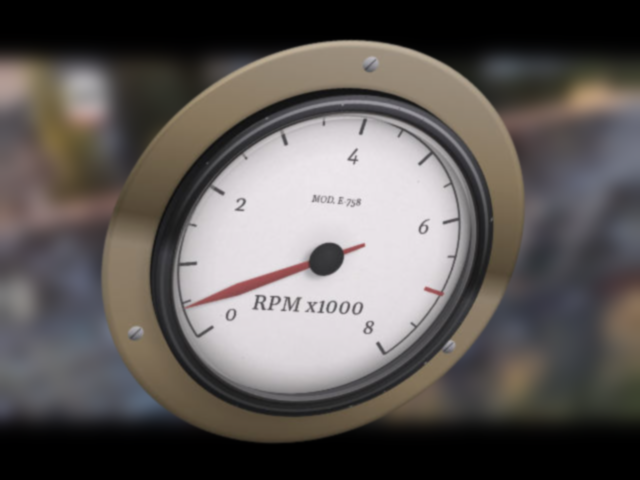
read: **500** rpm
